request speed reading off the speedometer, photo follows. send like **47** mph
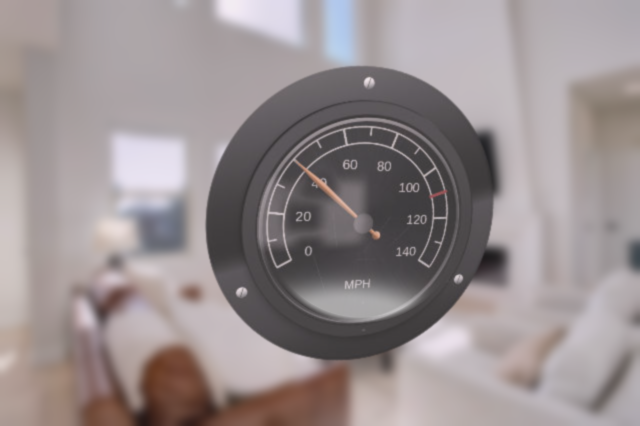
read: **40** mph
